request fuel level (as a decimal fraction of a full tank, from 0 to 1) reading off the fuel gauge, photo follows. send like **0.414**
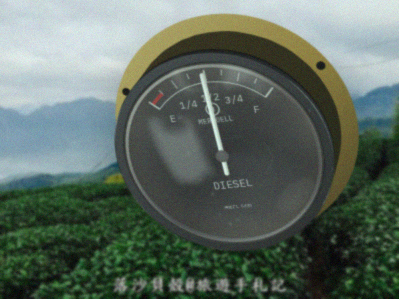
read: **0.5**
